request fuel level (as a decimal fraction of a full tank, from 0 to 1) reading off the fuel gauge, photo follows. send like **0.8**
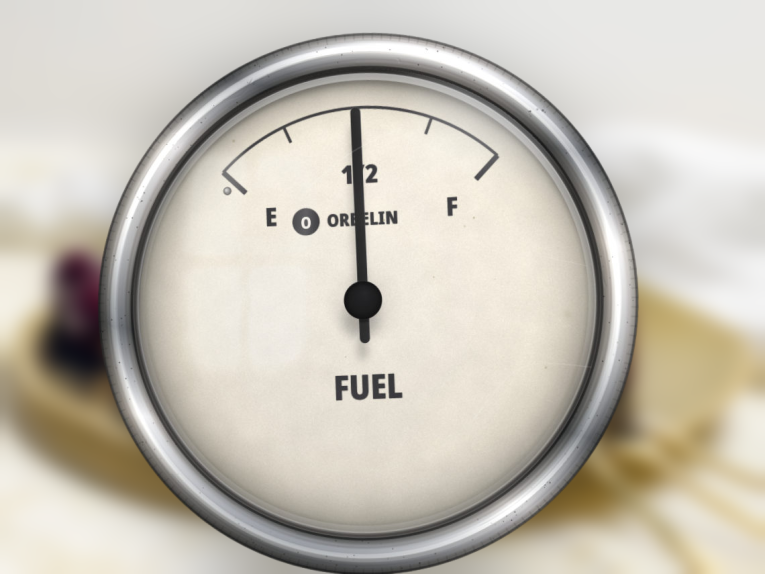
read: **0.5**
